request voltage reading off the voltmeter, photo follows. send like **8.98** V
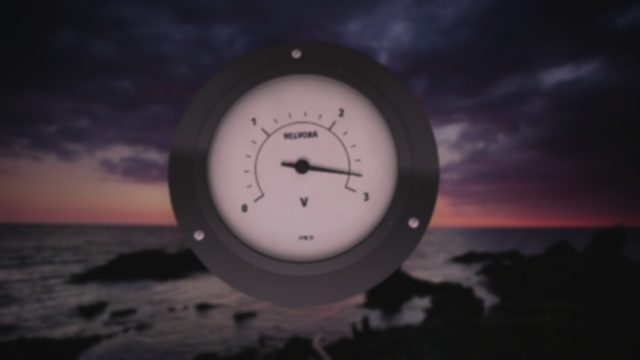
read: **2.8** V
